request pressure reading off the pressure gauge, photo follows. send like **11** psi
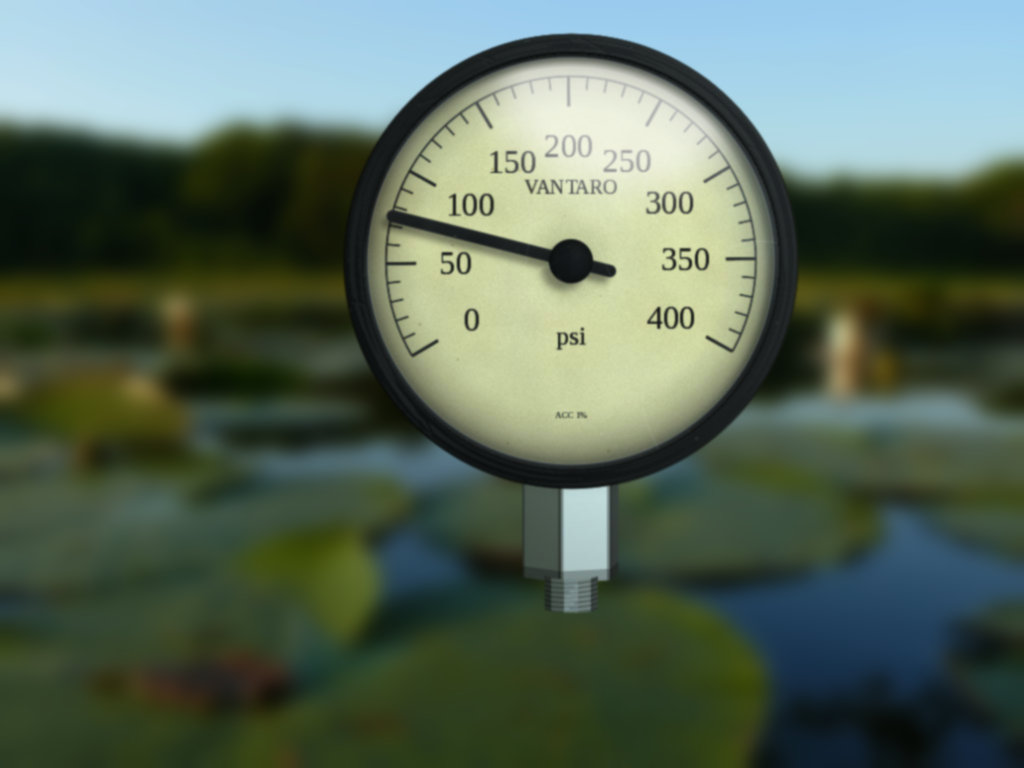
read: **75** psi
